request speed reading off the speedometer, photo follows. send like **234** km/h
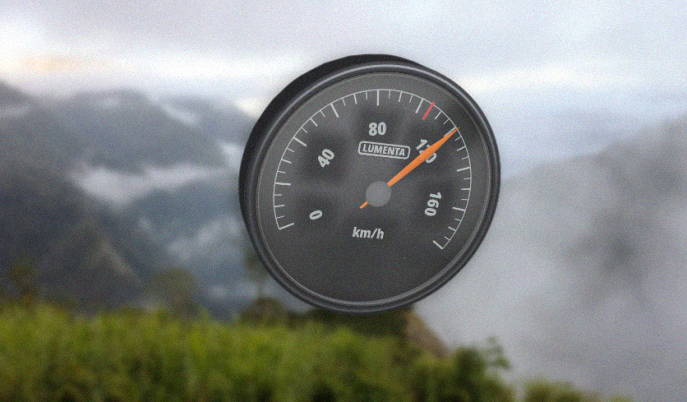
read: **120** km/h
